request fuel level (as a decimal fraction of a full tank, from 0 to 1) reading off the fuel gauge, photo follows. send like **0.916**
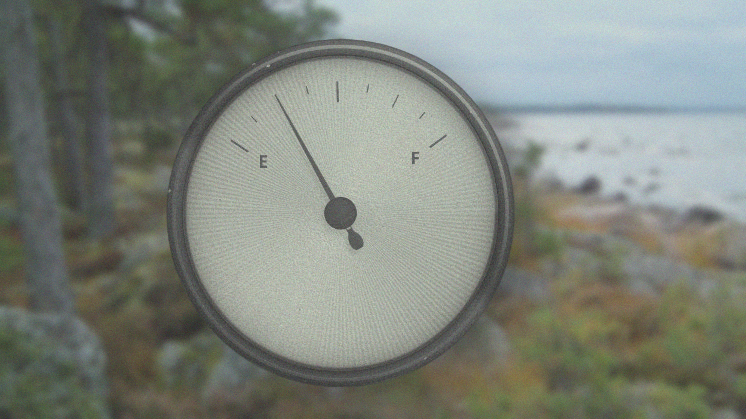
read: **0.25**
